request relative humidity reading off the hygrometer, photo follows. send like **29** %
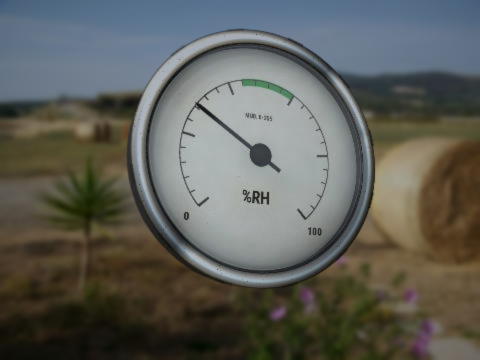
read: **28** %
